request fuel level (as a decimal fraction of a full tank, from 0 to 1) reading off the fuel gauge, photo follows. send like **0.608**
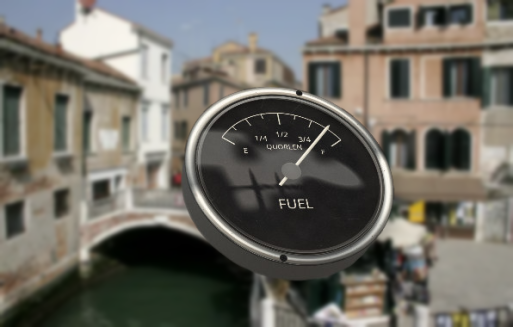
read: **0.875**
